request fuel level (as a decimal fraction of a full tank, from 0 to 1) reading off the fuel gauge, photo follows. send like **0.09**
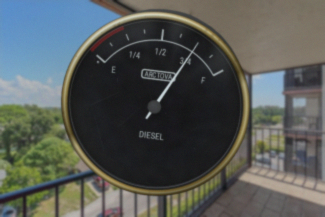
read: **0.75**
